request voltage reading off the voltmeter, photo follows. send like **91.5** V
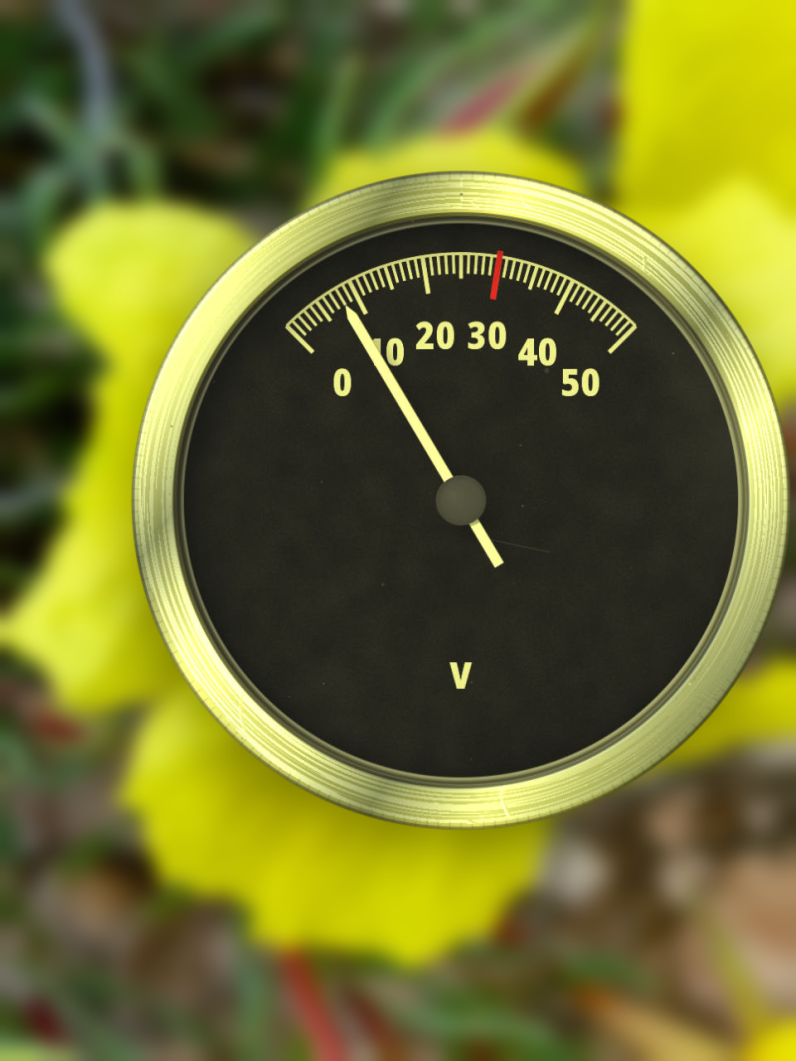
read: **8** V
